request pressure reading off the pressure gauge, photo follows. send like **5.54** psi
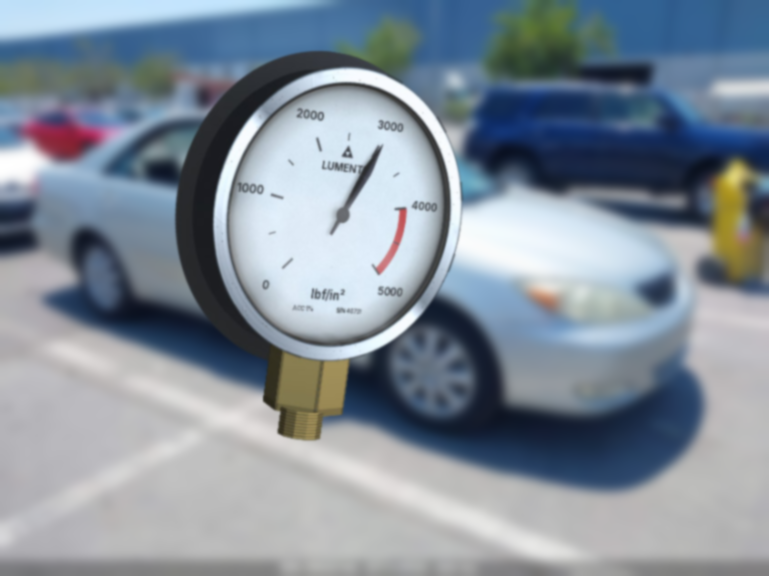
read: **3000** psi
